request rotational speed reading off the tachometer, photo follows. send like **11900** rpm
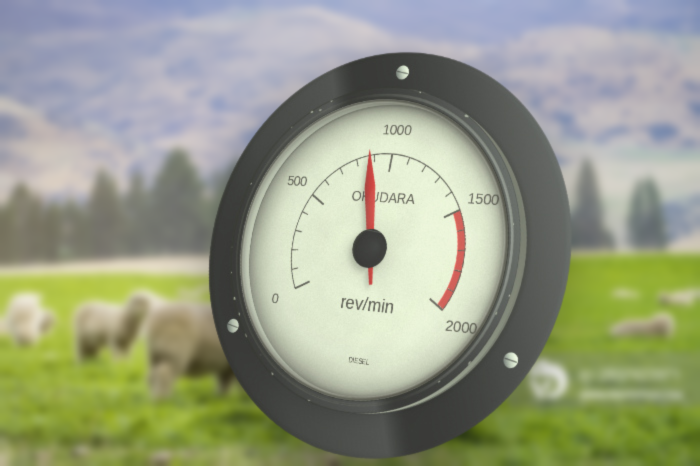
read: **900** rpm
